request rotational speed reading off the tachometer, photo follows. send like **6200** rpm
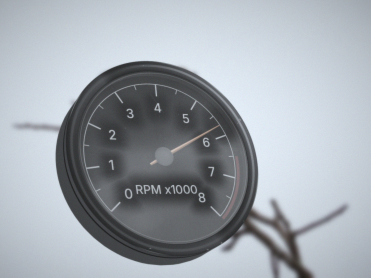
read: **5750** rpm
